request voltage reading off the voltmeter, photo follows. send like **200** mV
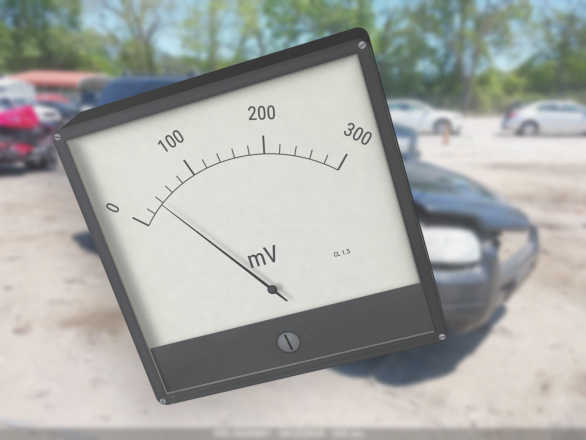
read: **40** mV
